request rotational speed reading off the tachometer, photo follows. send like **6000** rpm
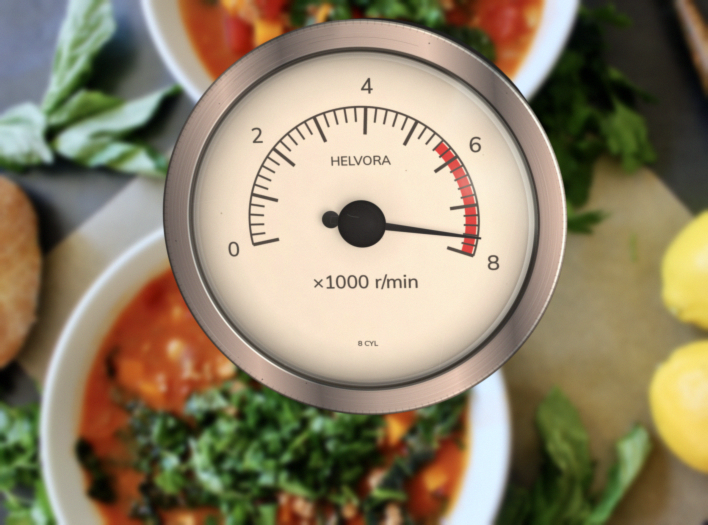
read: **7600** rpm
